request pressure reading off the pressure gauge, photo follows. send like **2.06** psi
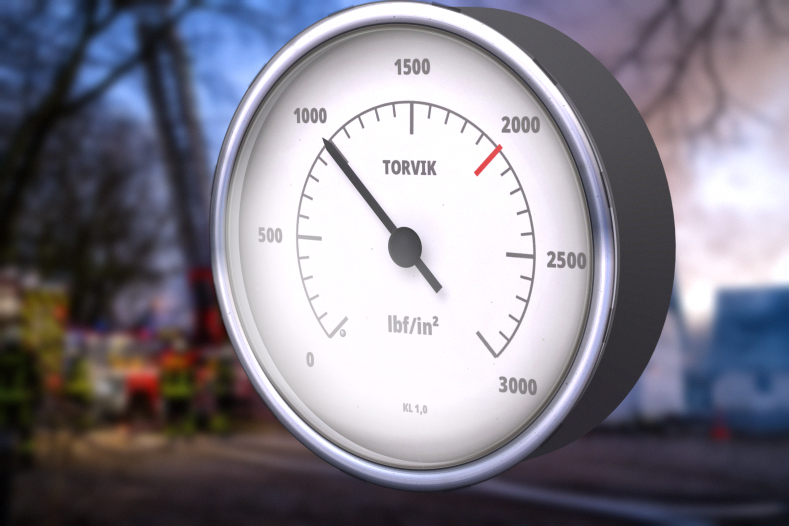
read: **1000** psi
